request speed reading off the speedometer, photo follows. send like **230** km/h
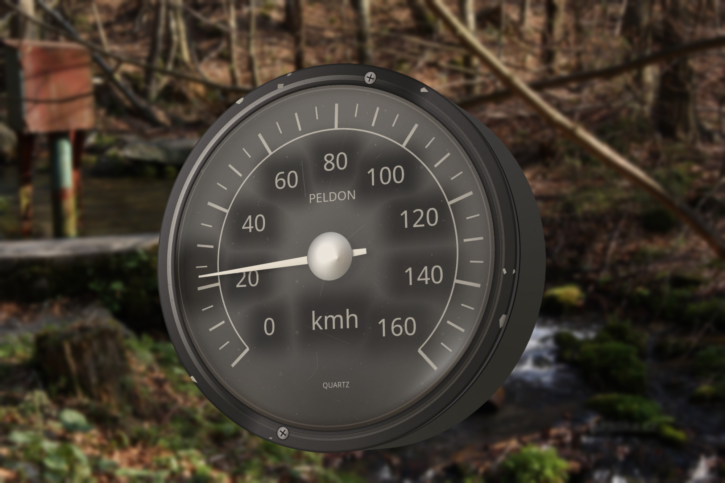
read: **22.5** km/h
